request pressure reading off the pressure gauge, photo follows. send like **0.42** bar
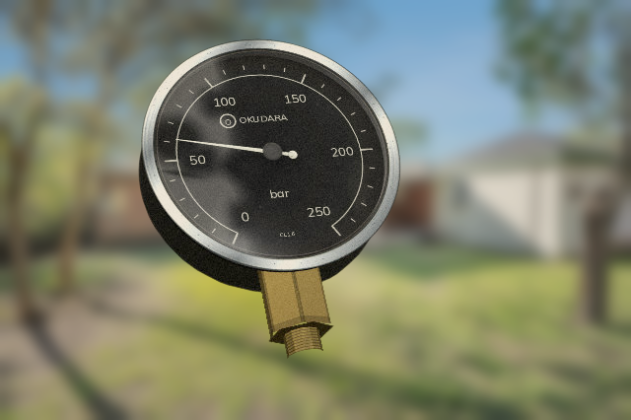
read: **60** bar
